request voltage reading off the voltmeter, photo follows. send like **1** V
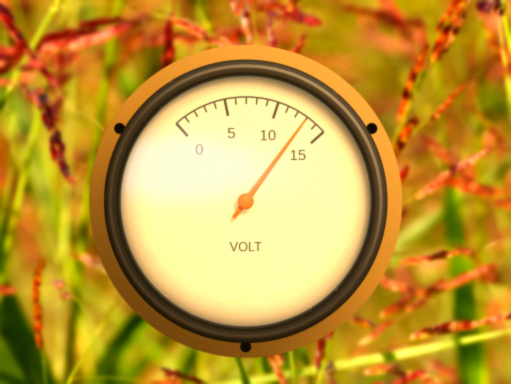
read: **13** V
